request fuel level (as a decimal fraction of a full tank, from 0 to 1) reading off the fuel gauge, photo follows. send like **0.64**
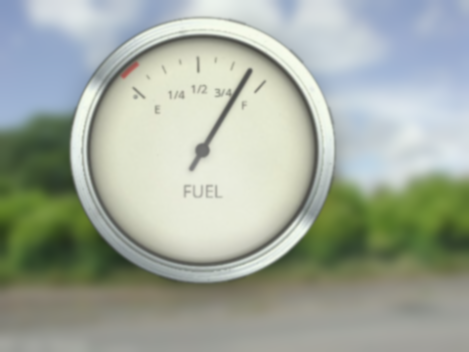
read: **0.875**
